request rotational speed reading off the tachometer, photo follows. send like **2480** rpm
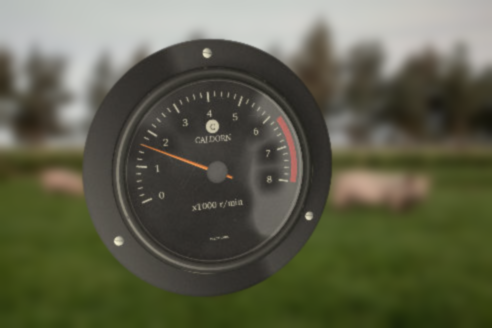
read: **1600** rpm
